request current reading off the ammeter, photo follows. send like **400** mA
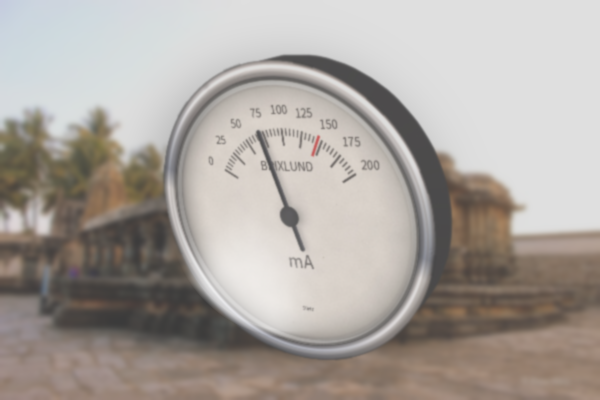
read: **75** mA
